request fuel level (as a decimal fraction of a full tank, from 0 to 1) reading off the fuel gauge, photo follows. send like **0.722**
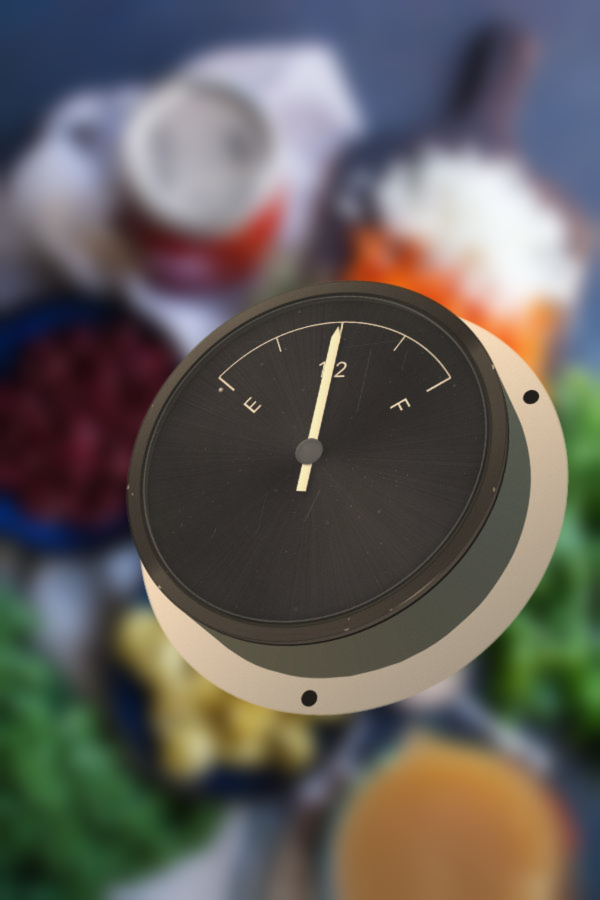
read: **0.5**
